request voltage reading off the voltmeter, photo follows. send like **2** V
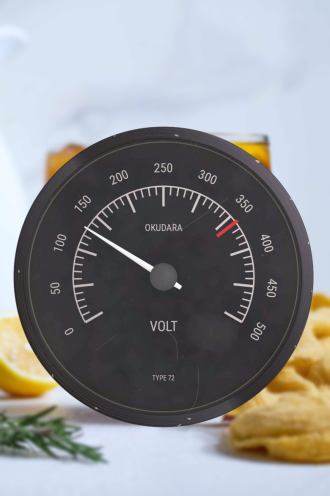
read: **130** V
